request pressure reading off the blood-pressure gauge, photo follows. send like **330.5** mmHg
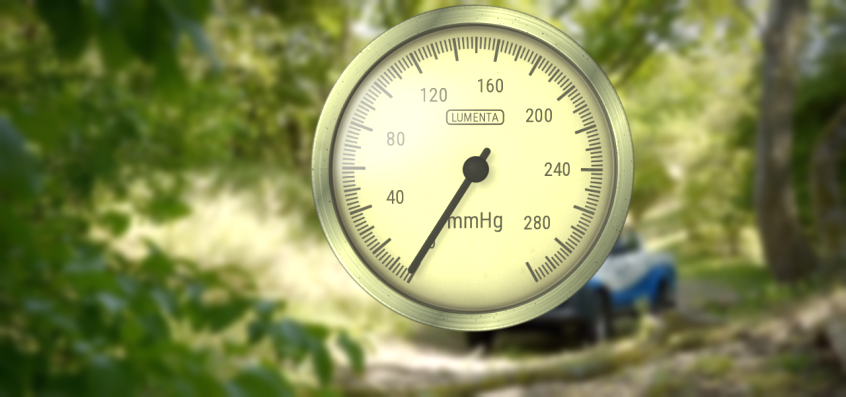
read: **2** mmHg
